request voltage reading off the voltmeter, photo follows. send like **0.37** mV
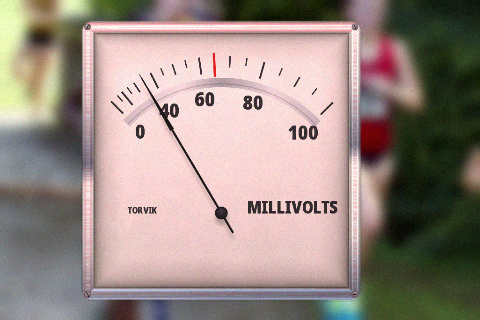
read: **35** mV
